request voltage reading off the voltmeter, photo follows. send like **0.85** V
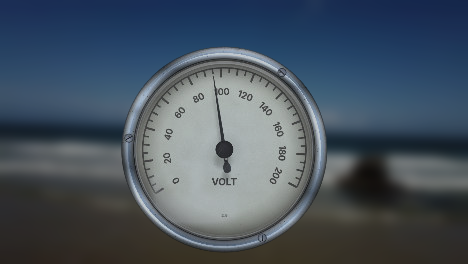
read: **95** V
